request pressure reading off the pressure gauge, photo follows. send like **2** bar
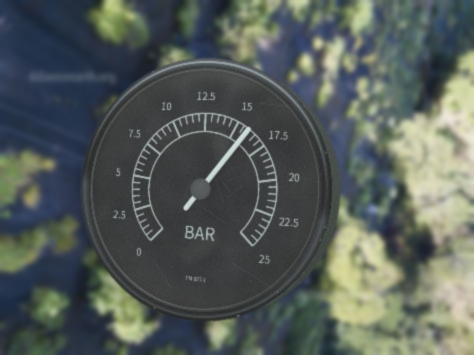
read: **16** bar
